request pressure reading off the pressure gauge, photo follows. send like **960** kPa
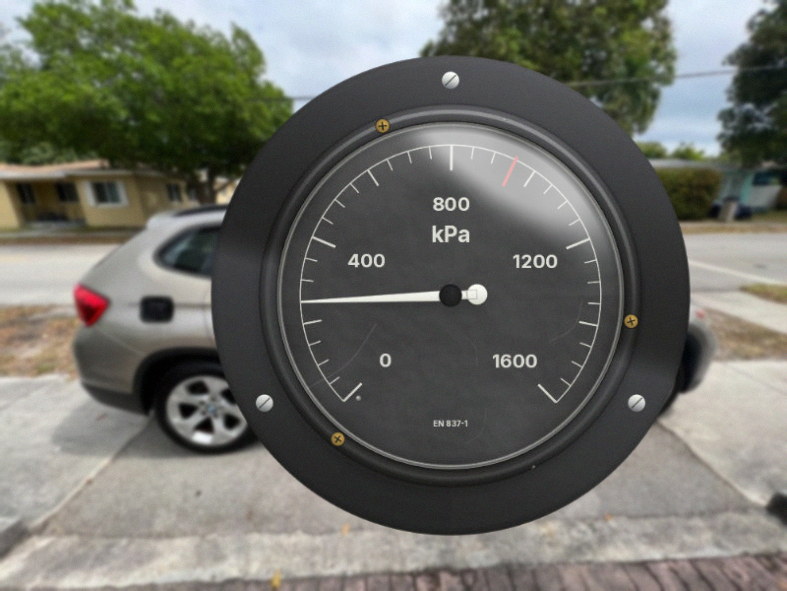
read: **250** kPa
